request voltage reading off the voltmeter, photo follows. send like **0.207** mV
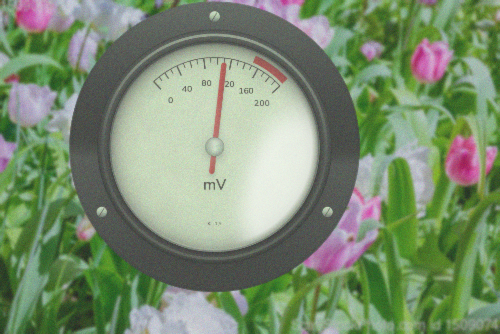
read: **110** mV
